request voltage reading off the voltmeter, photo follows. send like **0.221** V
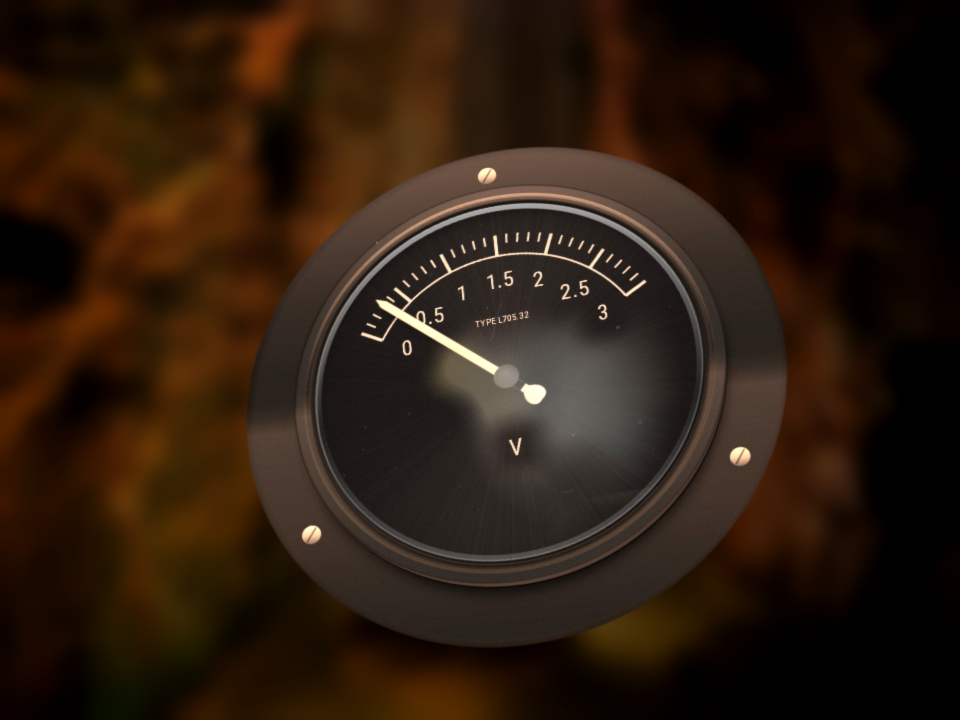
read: **0.3** V
